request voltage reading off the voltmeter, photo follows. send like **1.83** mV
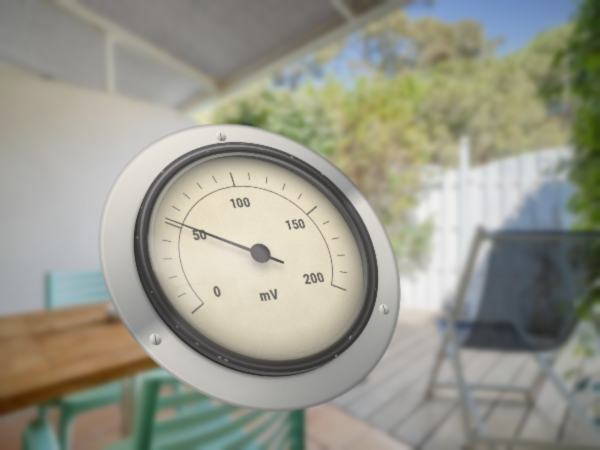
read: **50** mV
